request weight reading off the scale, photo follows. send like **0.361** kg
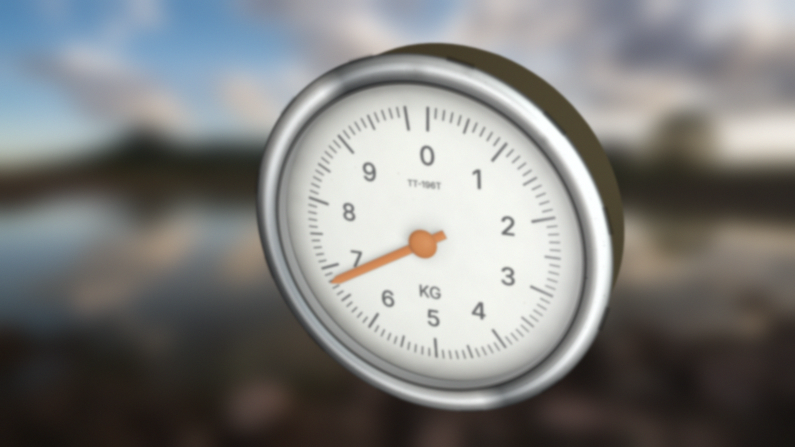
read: **6.8** kg
